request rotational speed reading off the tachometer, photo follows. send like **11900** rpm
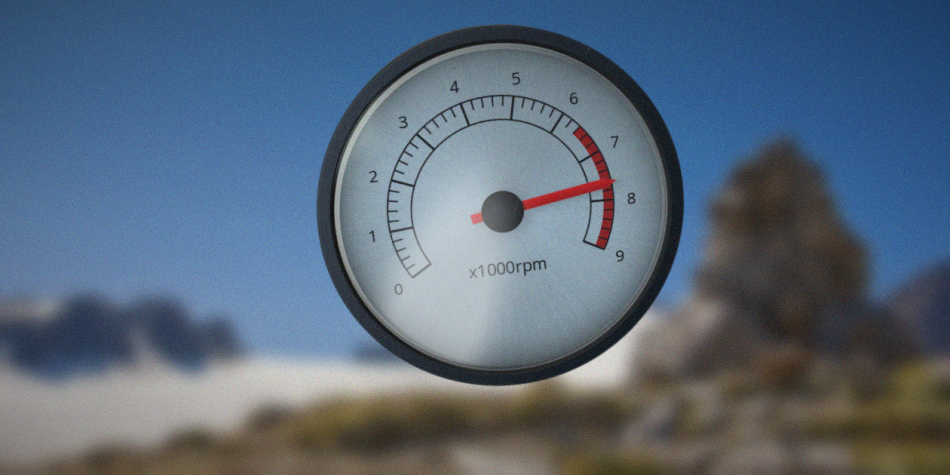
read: **7600** rpm
